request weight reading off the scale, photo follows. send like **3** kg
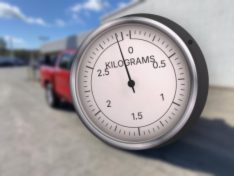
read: **2.95** kg
